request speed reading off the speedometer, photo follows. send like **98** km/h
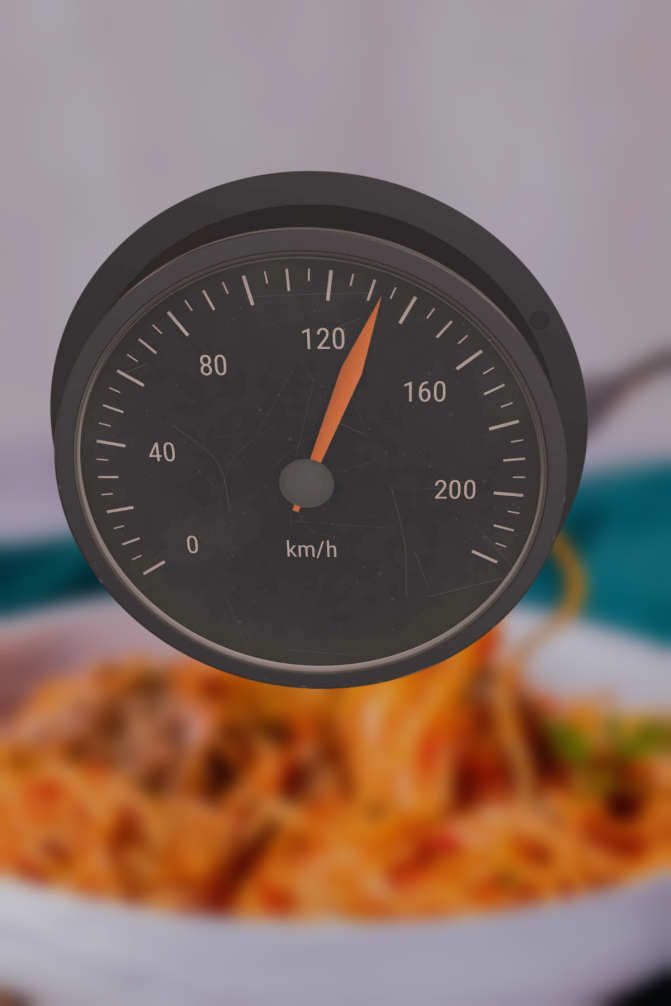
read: **132.5** km/h
